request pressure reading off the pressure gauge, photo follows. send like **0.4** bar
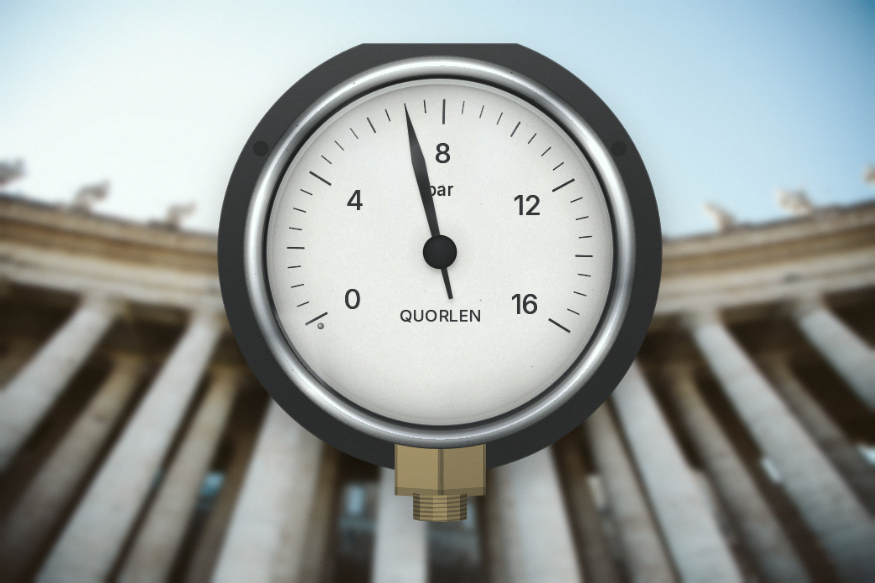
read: **7** bar
